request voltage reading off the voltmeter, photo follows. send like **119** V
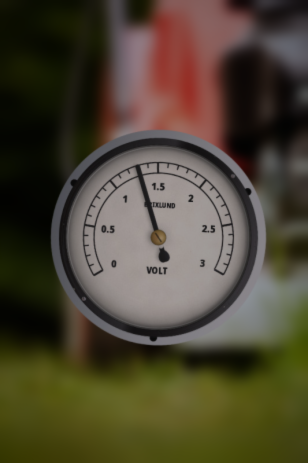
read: **1.3** V
